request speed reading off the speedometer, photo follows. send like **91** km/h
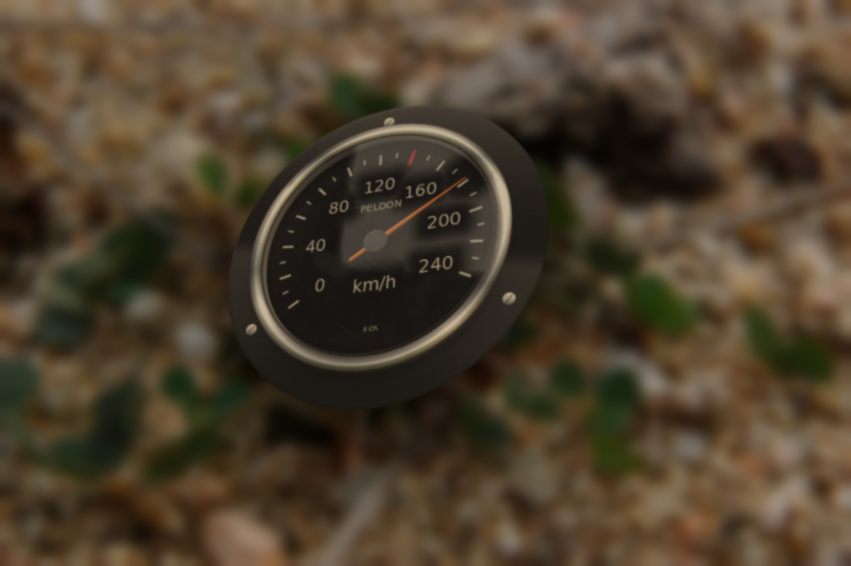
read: **180** km/h
